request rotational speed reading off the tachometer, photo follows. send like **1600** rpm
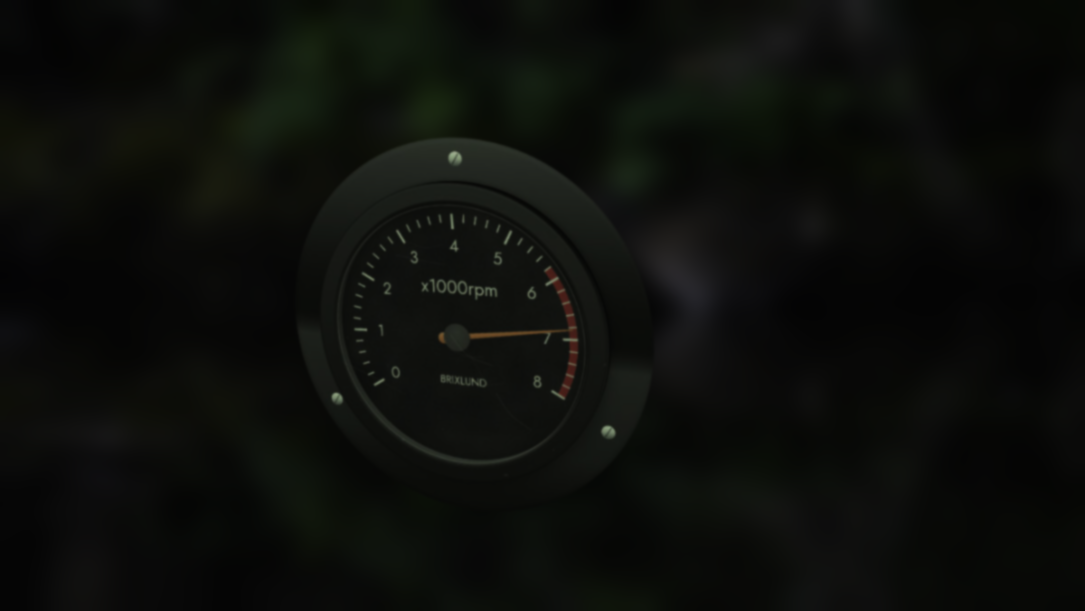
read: **6800** rpm
